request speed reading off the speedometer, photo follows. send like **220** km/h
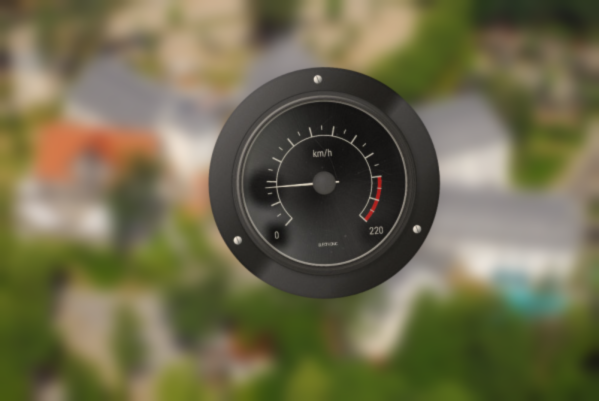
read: **35** km/h
